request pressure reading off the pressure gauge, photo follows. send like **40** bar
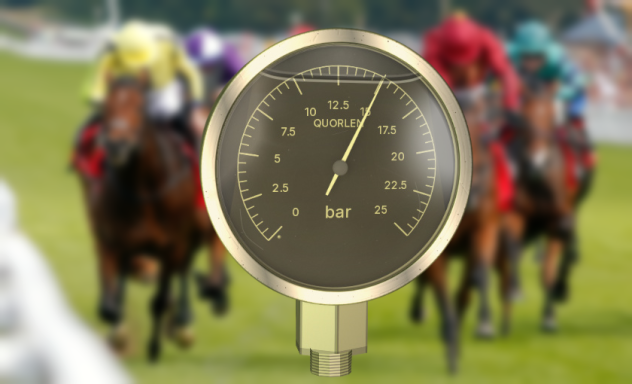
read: **15** bar
